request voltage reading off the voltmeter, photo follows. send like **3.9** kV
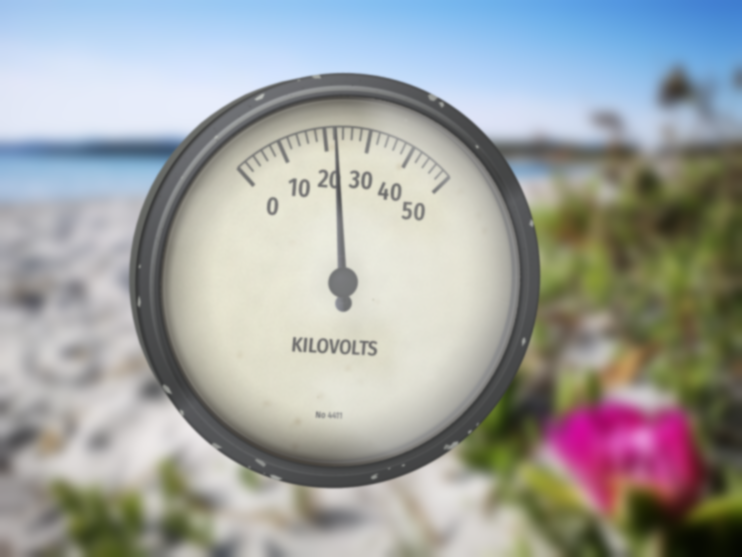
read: **22** kV
